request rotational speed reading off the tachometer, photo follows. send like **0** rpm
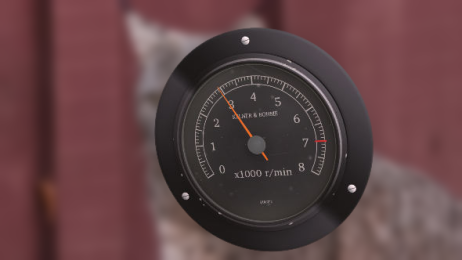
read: **3000** rpm
